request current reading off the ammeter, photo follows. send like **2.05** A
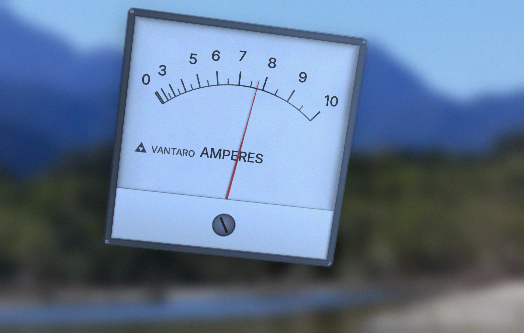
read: **7.75** A
